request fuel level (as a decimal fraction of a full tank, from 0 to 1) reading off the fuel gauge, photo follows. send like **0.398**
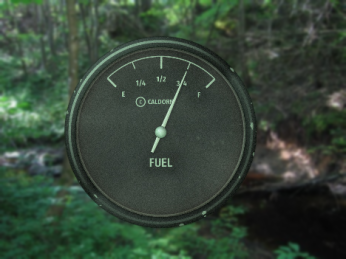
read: **0.75**
